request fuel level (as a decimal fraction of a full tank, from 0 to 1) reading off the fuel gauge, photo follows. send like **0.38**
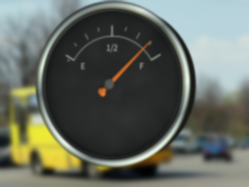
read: **0.875**
